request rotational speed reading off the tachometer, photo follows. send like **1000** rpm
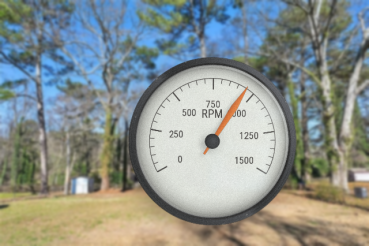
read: **950** rpm
